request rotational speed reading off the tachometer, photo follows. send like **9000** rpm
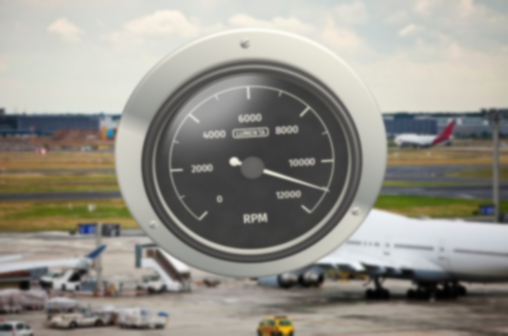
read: **11000** rpm
